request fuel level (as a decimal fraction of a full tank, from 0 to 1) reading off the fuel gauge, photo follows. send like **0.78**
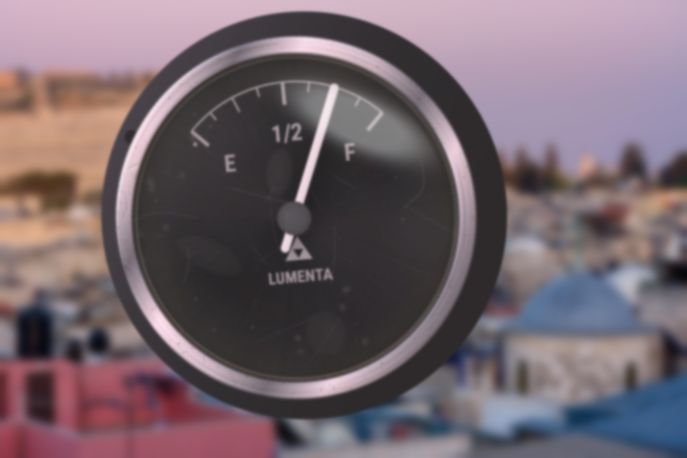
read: **0.75**
